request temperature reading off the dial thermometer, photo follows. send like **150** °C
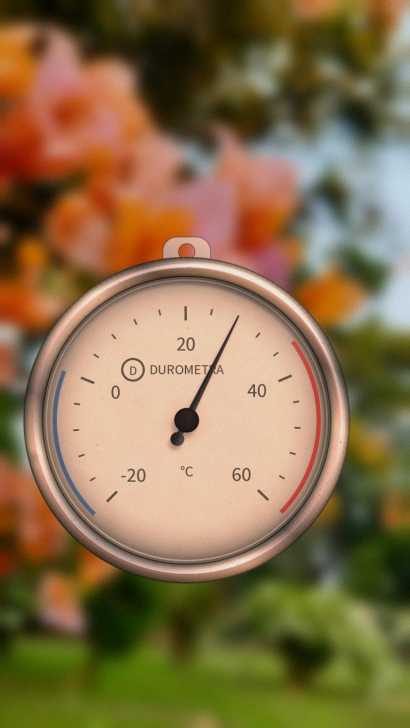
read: **28** °C
